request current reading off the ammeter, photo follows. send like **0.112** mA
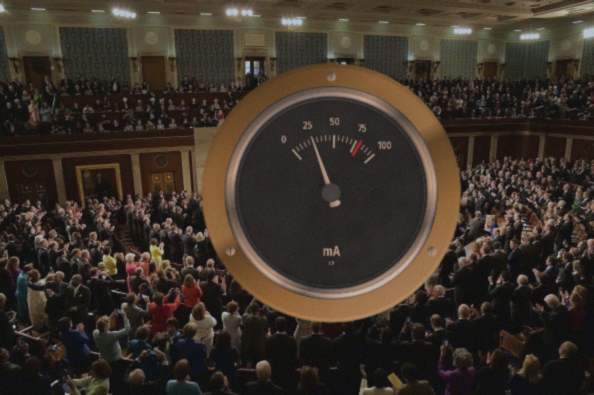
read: **25** mA
